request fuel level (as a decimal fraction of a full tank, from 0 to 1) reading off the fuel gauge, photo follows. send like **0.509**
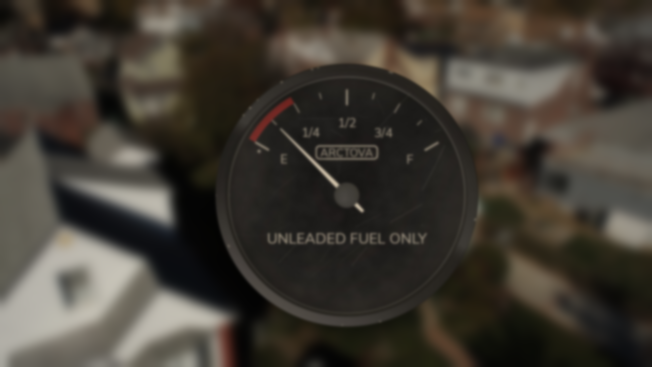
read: **0.125**
